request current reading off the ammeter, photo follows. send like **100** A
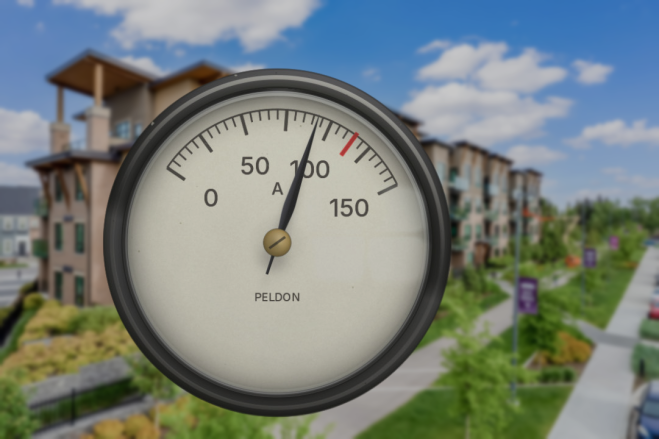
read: **92.5** A
